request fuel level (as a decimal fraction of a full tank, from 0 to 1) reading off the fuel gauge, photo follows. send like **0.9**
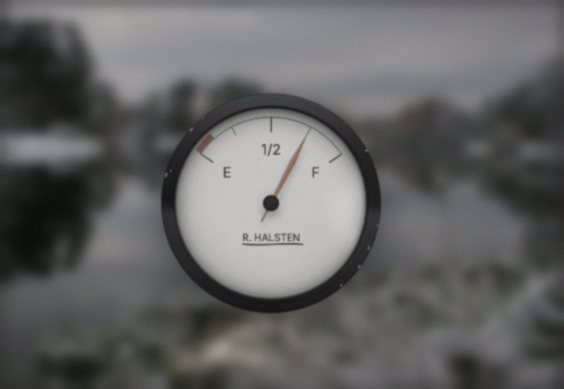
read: **0.75**
